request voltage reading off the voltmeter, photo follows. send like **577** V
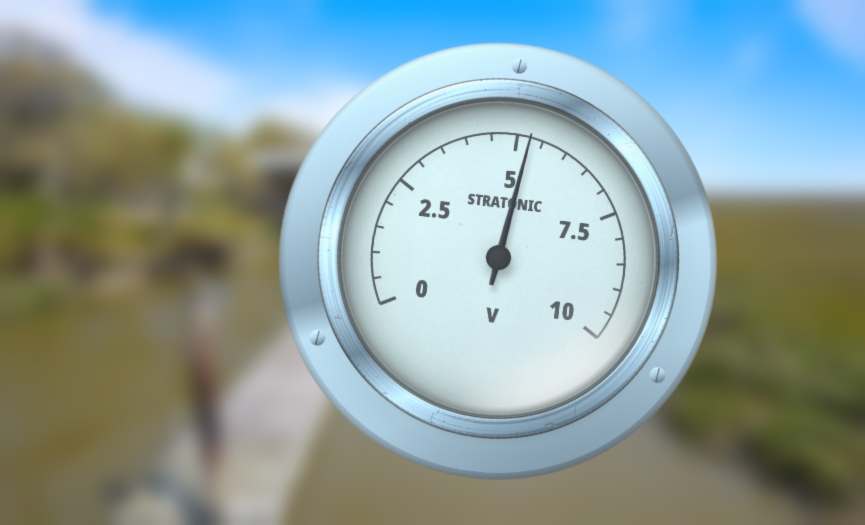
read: **5.25** V
